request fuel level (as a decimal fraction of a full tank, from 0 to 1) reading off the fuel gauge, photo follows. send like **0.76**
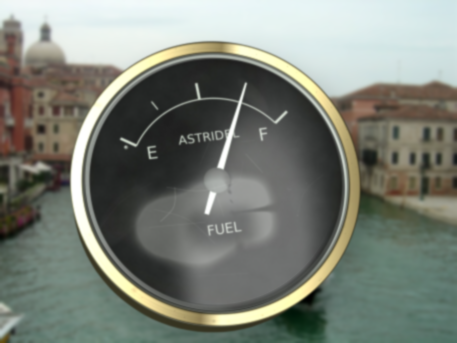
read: **0.75**
